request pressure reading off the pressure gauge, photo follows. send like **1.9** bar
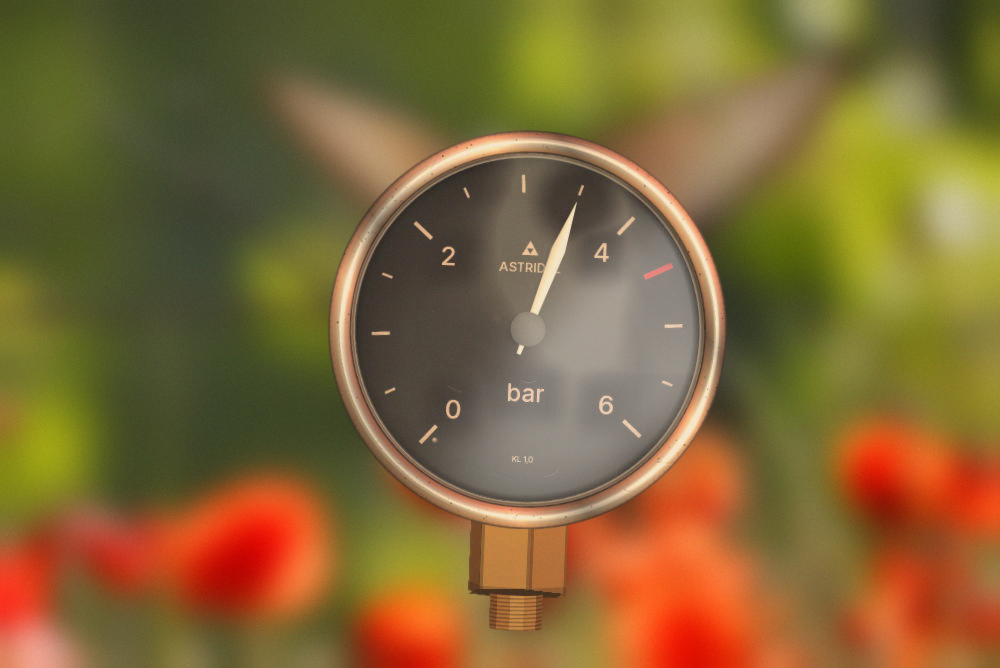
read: **3.5** bar
